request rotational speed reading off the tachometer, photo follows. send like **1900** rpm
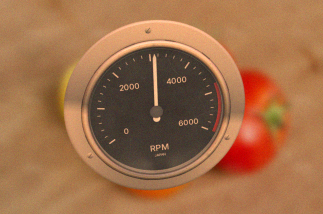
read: **3100** rpm
